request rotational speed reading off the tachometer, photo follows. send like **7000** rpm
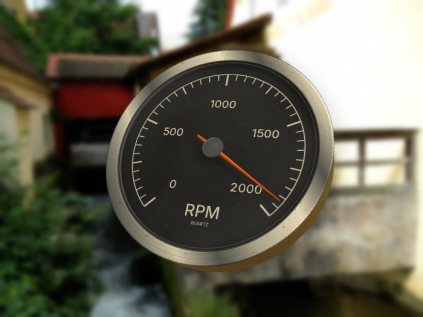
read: **1925** rpm
